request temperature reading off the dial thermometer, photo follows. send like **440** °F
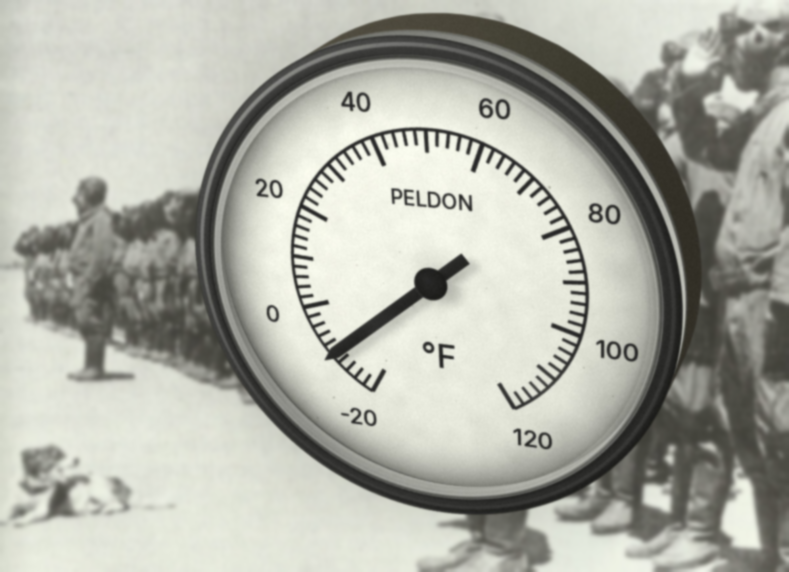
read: **-10** °F
